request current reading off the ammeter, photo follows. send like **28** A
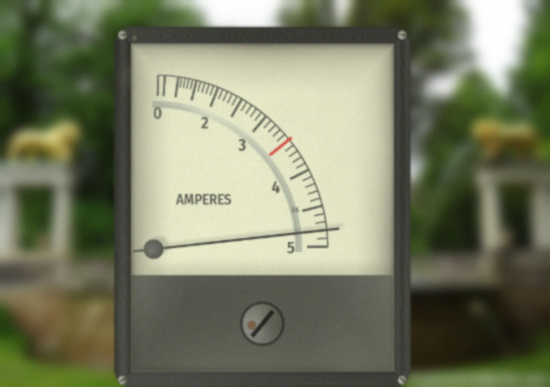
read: **4.8** A
